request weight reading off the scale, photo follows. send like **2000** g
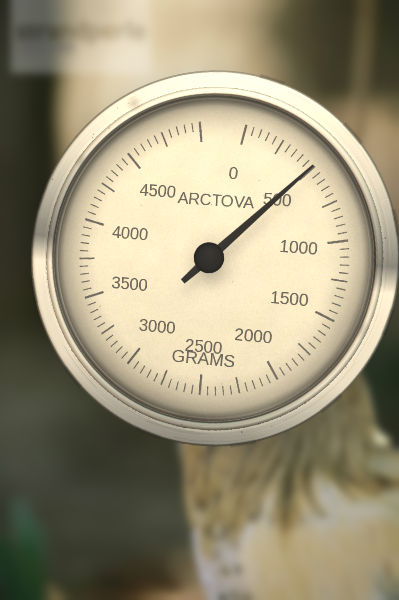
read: **500** g
